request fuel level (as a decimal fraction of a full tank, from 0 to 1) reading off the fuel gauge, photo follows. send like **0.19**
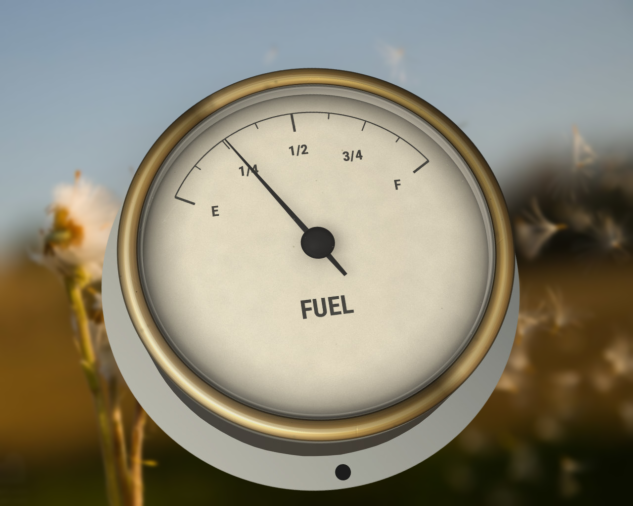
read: **0.25**
